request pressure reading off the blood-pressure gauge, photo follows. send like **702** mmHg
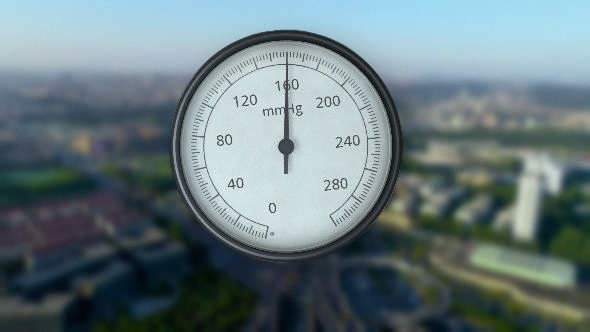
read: **160** mmHg
